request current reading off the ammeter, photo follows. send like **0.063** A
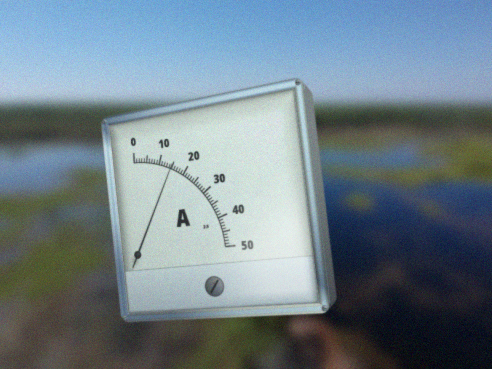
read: **15** A
